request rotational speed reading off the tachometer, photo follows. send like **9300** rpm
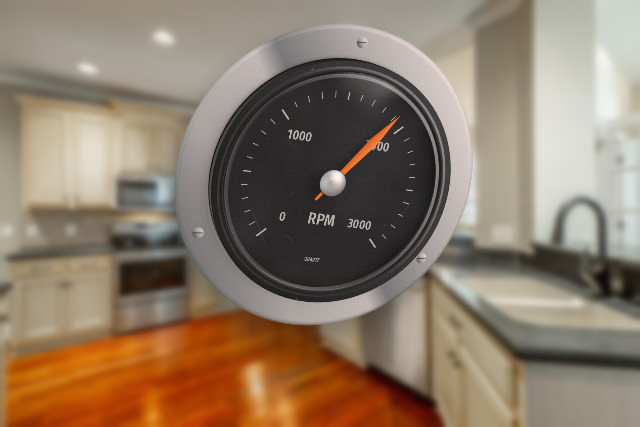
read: **1900** rpm
